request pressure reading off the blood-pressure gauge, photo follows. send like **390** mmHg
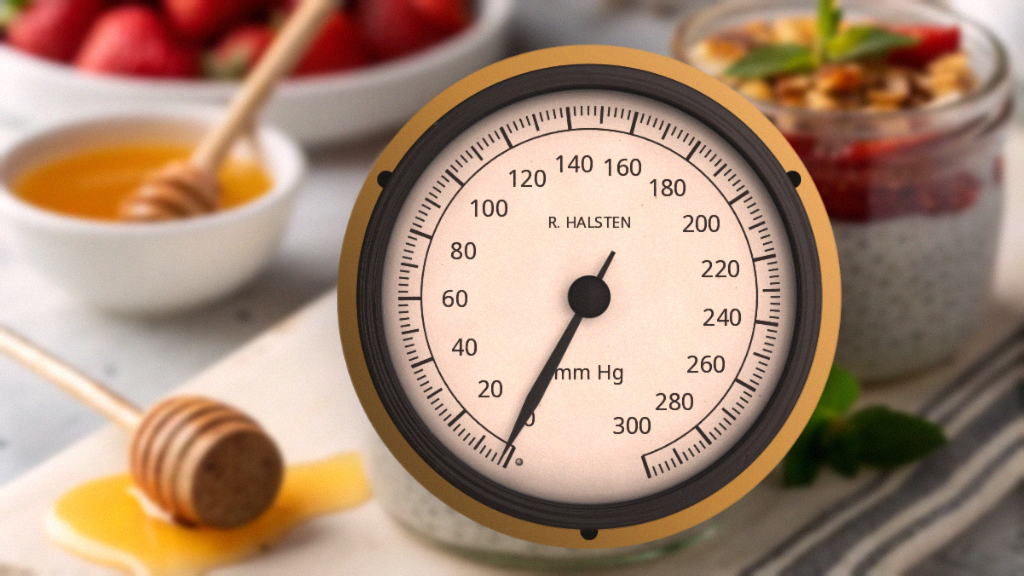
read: **2** mmHg
